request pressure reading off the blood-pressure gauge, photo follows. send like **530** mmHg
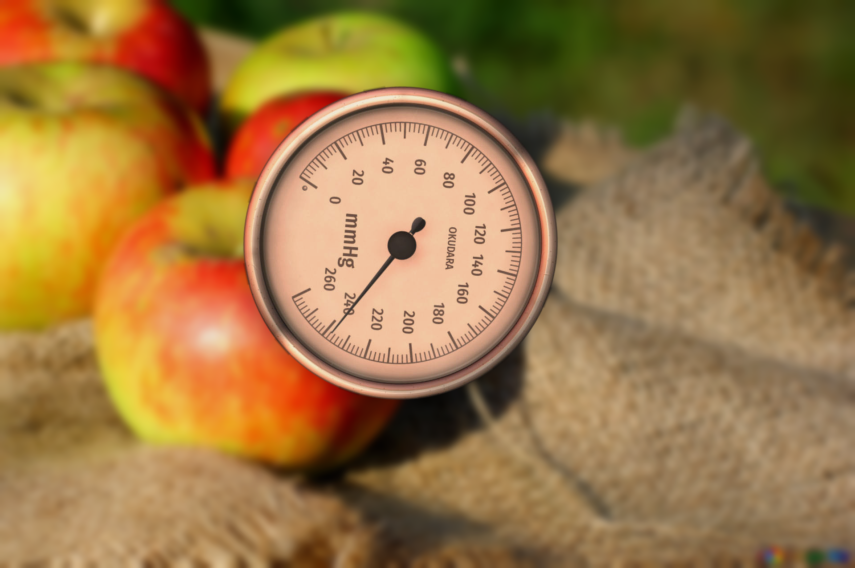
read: **238** mmHg
